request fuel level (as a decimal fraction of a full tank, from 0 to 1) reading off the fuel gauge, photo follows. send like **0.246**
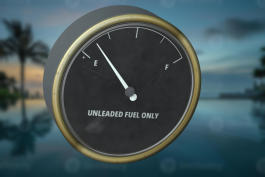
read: **0.125**
